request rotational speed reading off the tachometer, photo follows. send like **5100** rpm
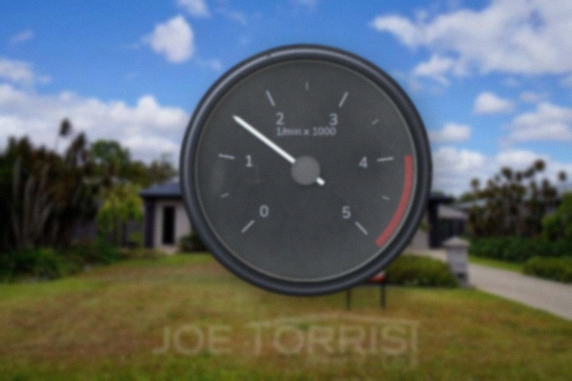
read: **1500** rpm
